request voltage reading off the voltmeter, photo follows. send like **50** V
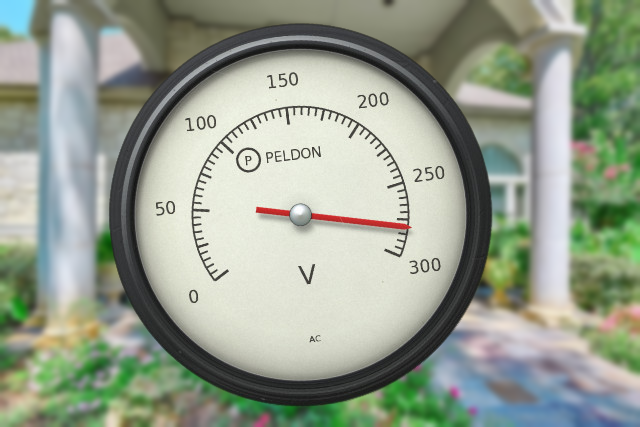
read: **280** V
